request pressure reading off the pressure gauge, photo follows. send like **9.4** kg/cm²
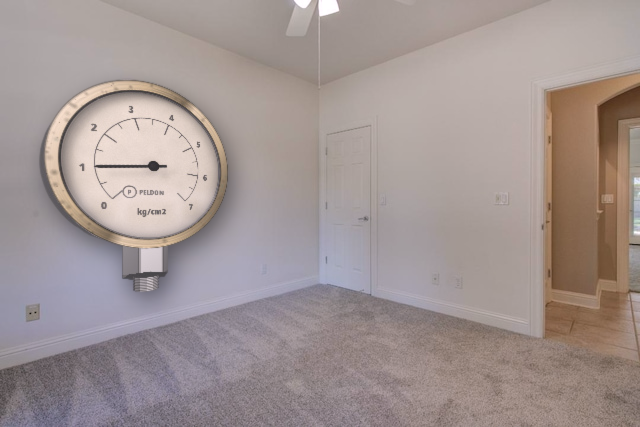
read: **1** kg/cm²
